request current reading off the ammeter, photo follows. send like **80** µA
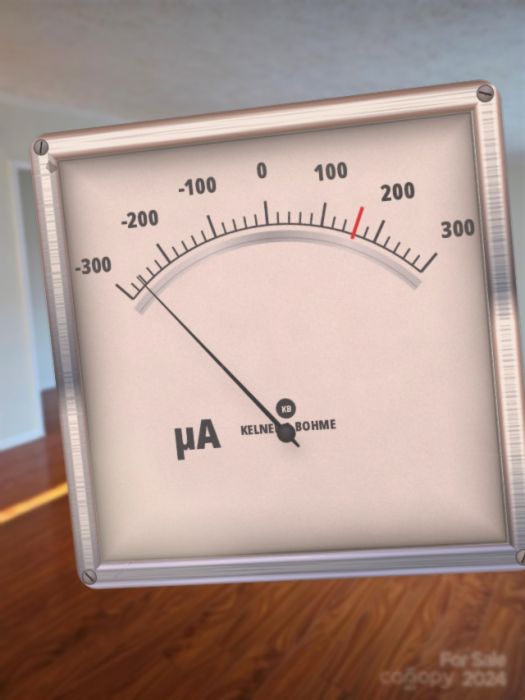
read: **-260** µA
